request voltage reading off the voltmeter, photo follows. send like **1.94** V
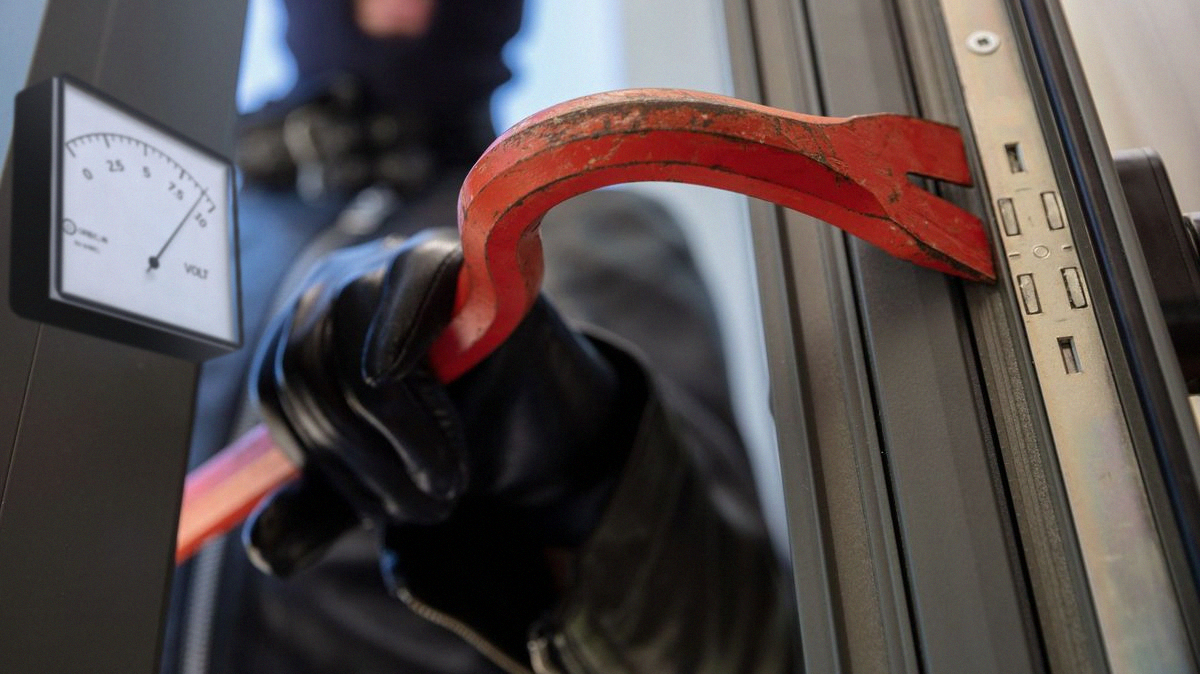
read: **9** V
